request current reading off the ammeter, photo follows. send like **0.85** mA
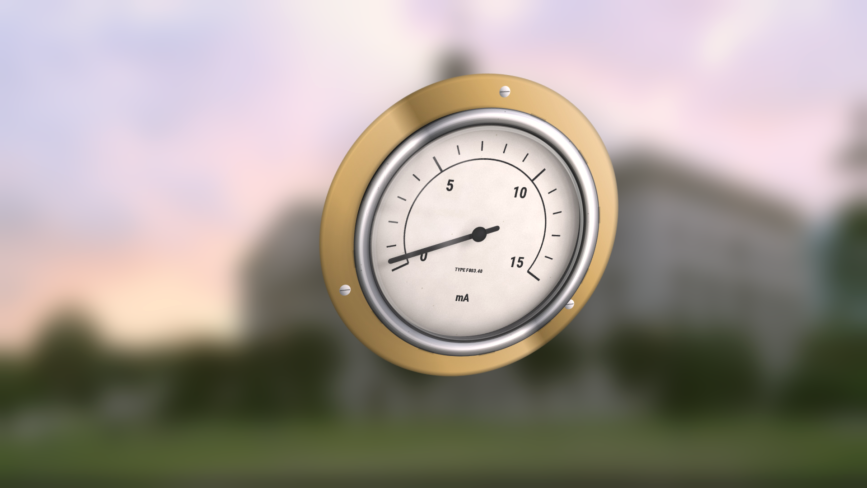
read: **0.5** mA
